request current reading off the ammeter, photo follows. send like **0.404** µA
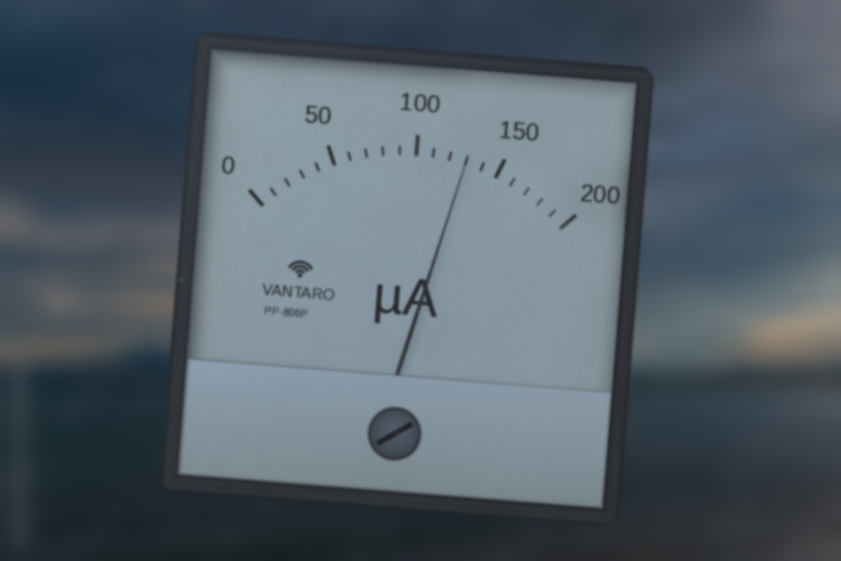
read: **130** µA
